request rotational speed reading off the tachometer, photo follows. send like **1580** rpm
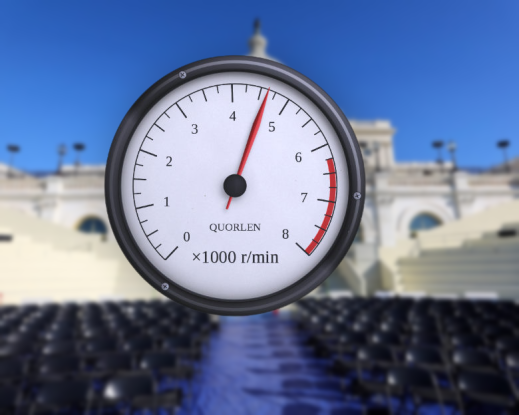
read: **4625** rpm
